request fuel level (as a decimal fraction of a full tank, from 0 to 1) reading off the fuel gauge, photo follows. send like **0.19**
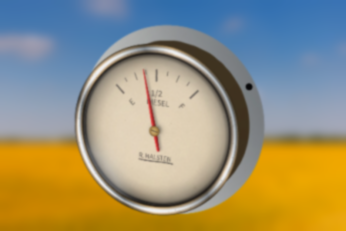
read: **0.375**
